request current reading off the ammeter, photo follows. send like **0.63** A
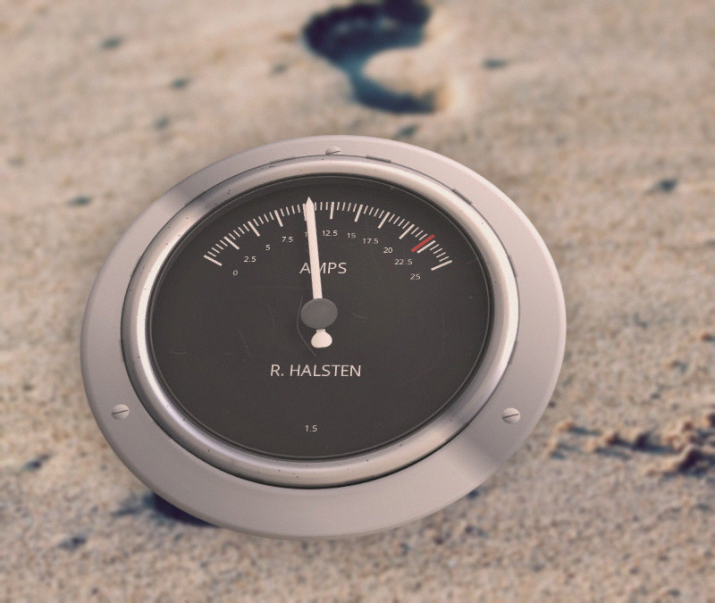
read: **10.5** A
